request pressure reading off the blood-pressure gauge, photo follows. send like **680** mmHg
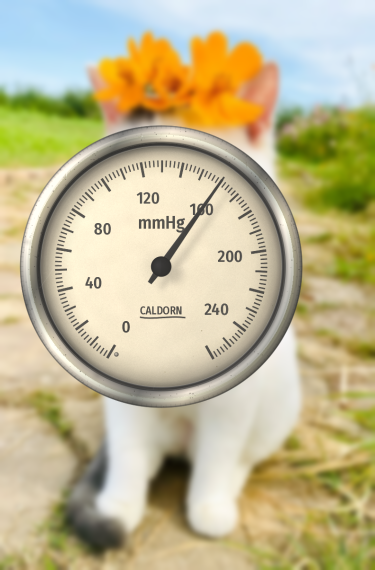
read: **160** mmHg
